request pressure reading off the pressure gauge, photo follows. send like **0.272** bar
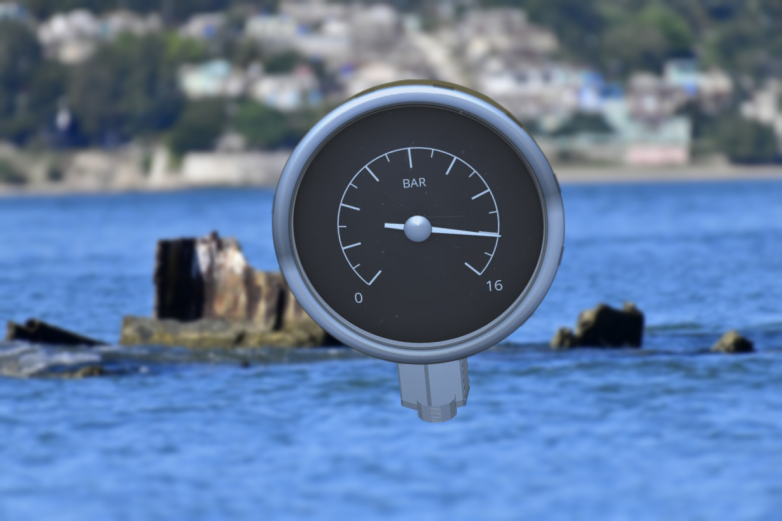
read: **14** bar
